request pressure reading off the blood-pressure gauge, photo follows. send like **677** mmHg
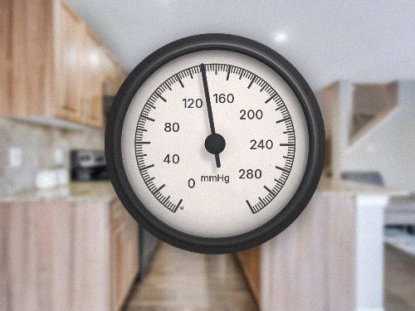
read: **140** mmHg
